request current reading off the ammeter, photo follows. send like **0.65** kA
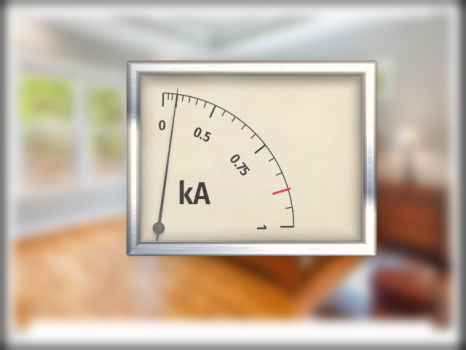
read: **0.25** kA
